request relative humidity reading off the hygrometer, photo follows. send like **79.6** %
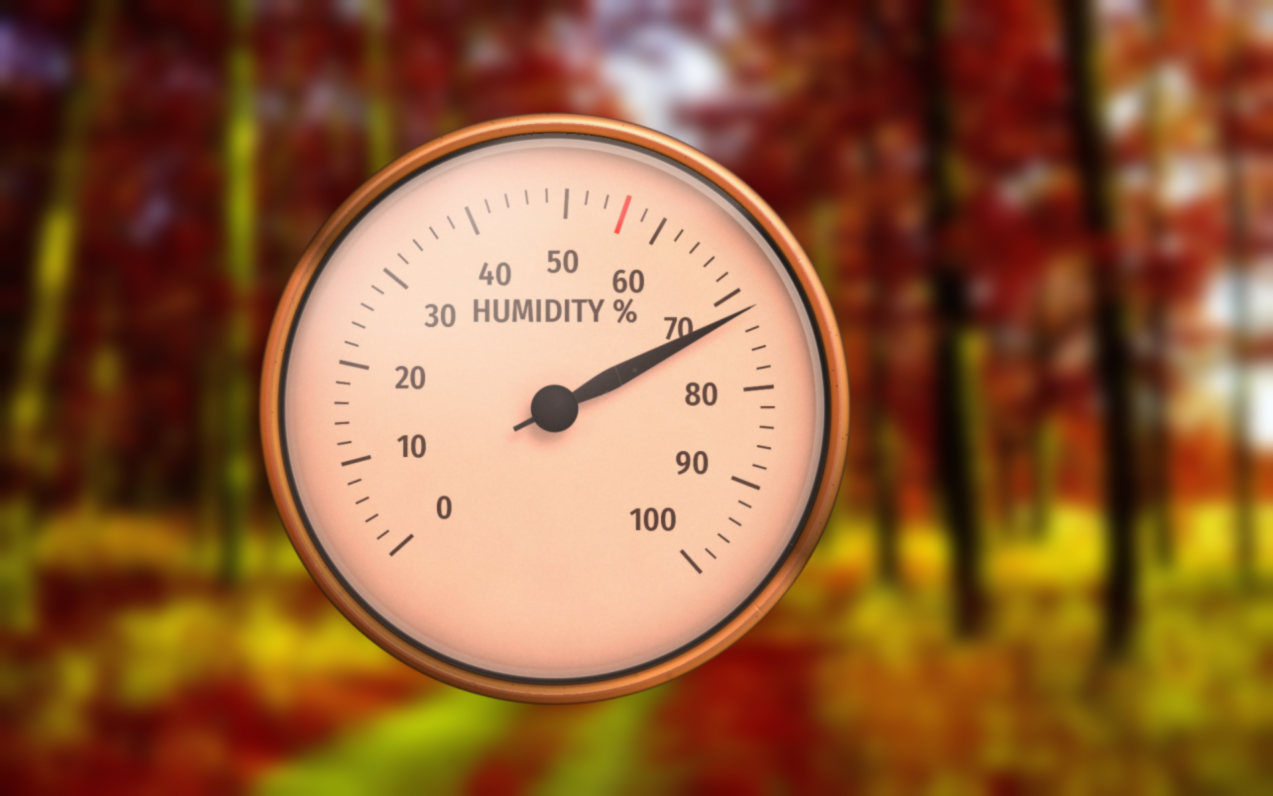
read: **72** %
